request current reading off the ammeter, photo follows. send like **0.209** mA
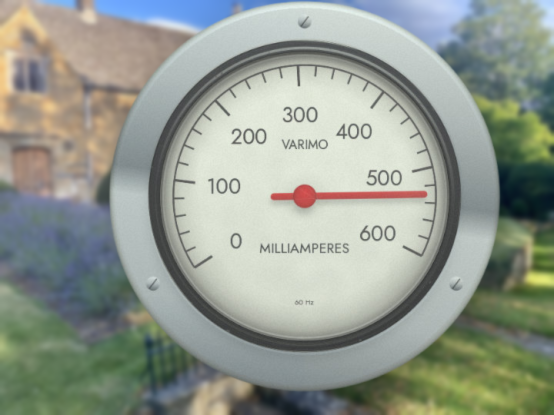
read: **530** mA
